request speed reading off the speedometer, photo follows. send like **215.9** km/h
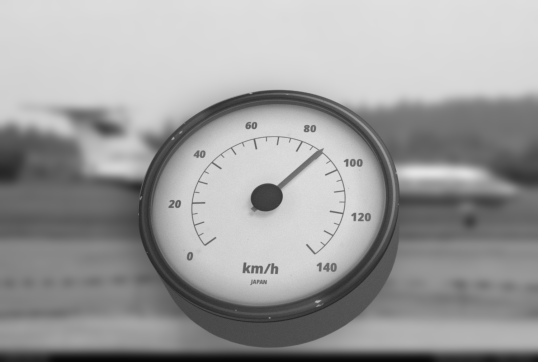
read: **90** km/h
